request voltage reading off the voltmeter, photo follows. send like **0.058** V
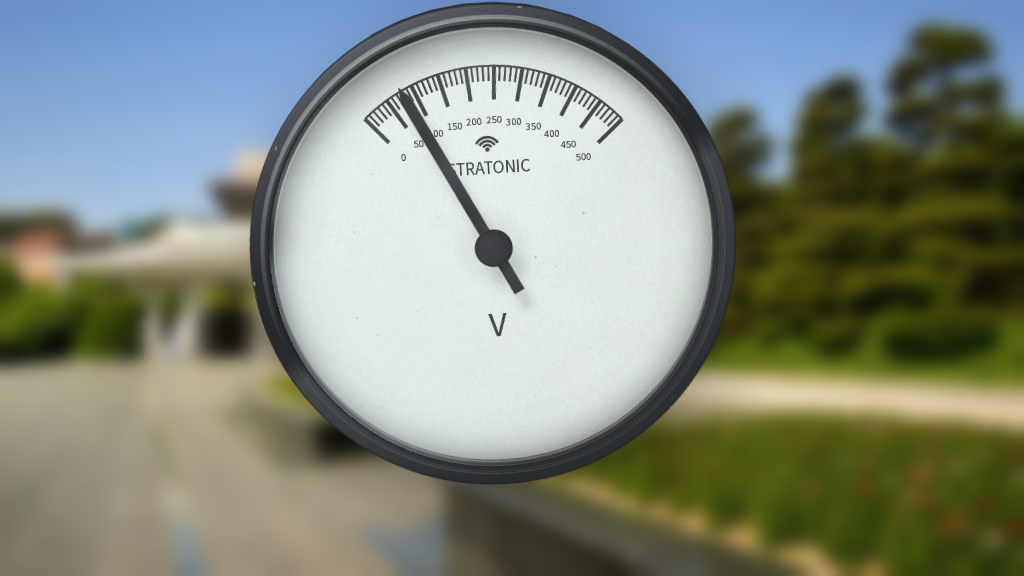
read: **80** V
